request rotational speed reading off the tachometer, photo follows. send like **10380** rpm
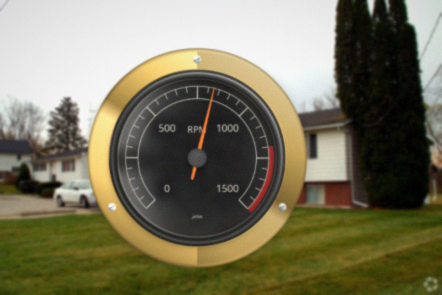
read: **825** rpm
